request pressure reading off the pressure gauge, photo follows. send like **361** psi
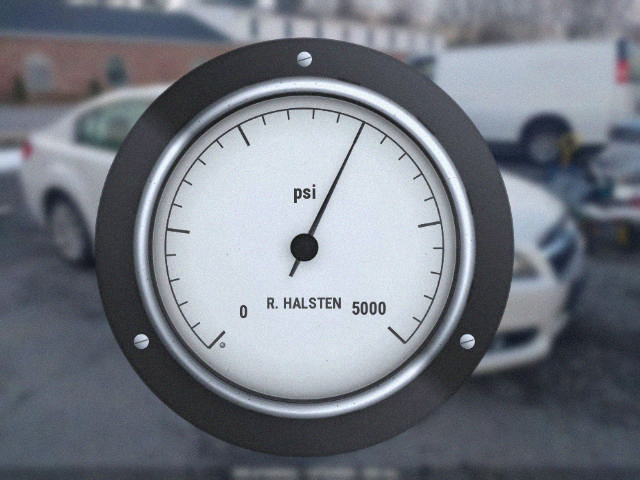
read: **3000** psi
